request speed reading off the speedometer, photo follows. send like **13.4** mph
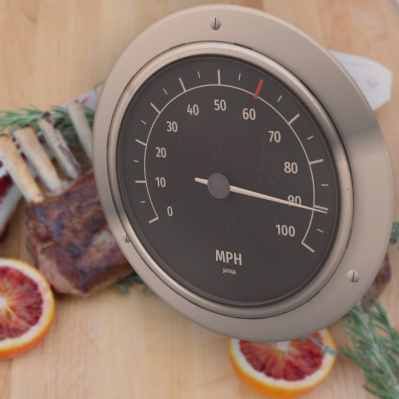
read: **90** mph
